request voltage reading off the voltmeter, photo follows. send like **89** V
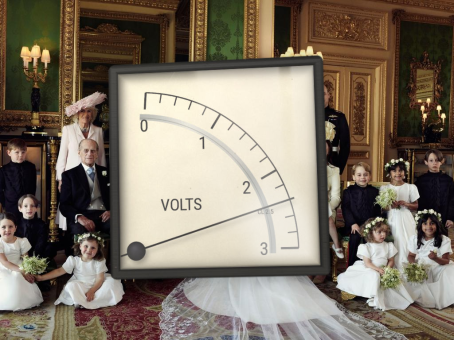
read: **2.4** V
